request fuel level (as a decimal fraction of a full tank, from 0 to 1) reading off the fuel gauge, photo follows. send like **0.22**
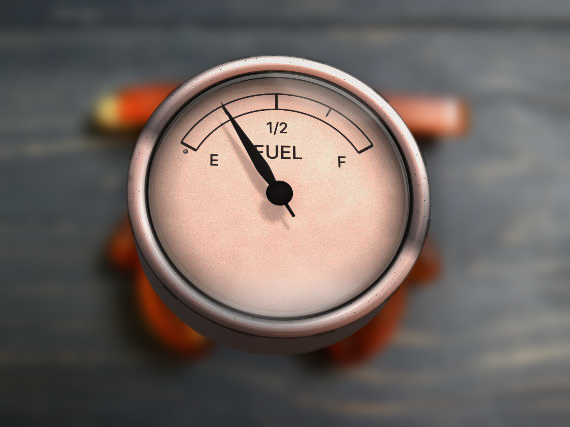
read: **0.25**
